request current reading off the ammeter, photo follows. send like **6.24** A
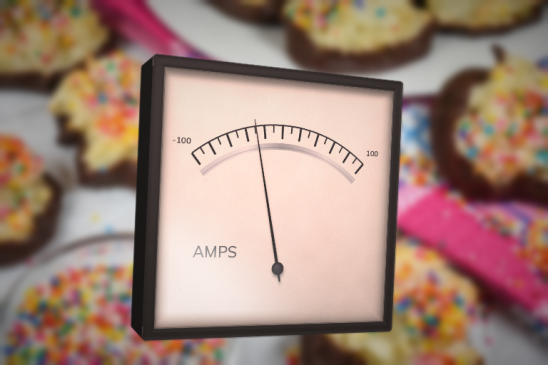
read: **-30** A
